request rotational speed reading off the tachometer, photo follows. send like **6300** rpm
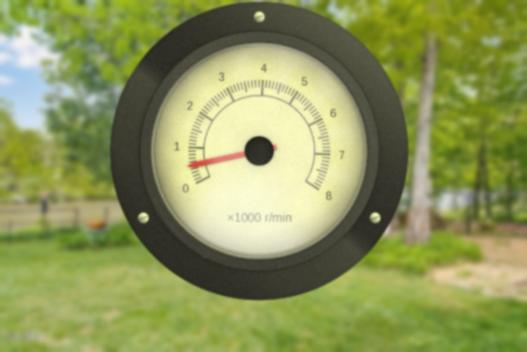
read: **500** rpm
